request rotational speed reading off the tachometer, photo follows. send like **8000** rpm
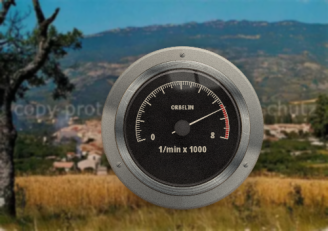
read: **6500** rpm
